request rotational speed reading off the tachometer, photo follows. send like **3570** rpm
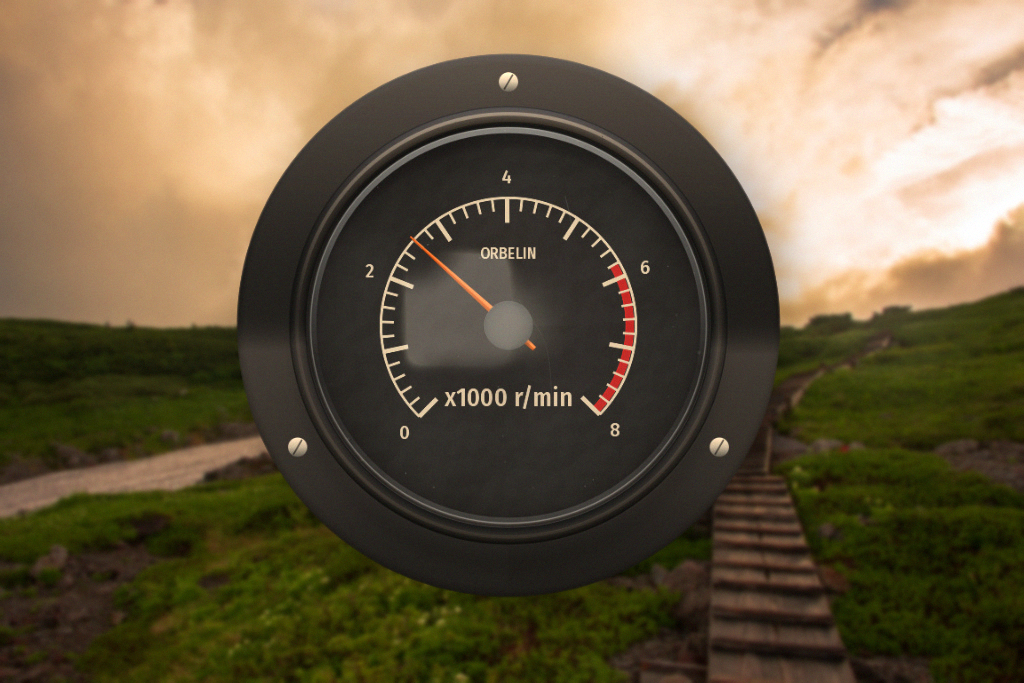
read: **2600** rpm
